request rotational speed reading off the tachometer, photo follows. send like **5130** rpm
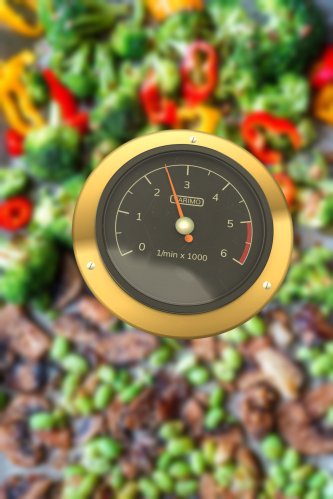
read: **2500** rpm
